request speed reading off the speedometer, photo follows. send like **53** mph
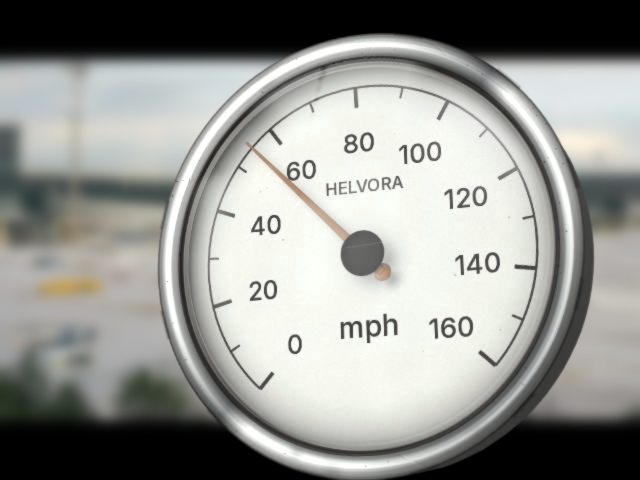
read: **55** mph
